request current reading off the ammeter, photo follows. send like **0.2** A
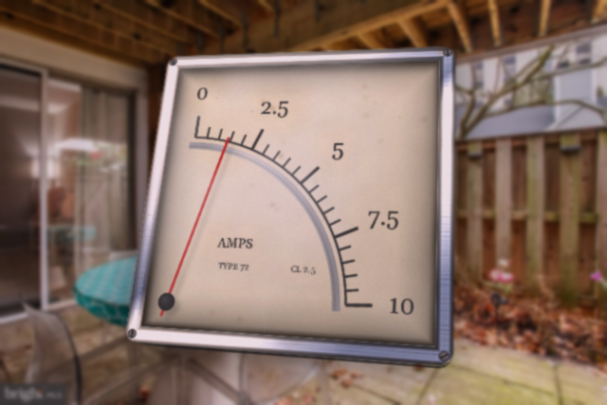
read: **1.5** A
